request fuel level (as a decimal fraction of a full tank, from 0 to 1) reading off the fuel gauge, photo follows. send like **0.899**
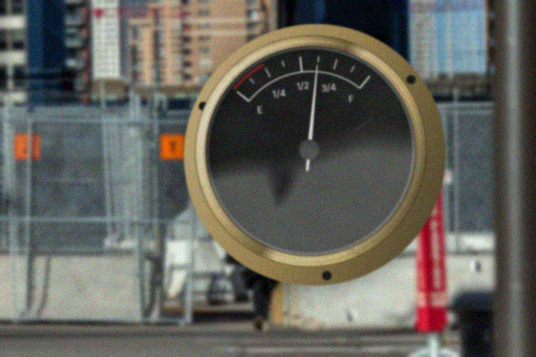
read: **0.625**
